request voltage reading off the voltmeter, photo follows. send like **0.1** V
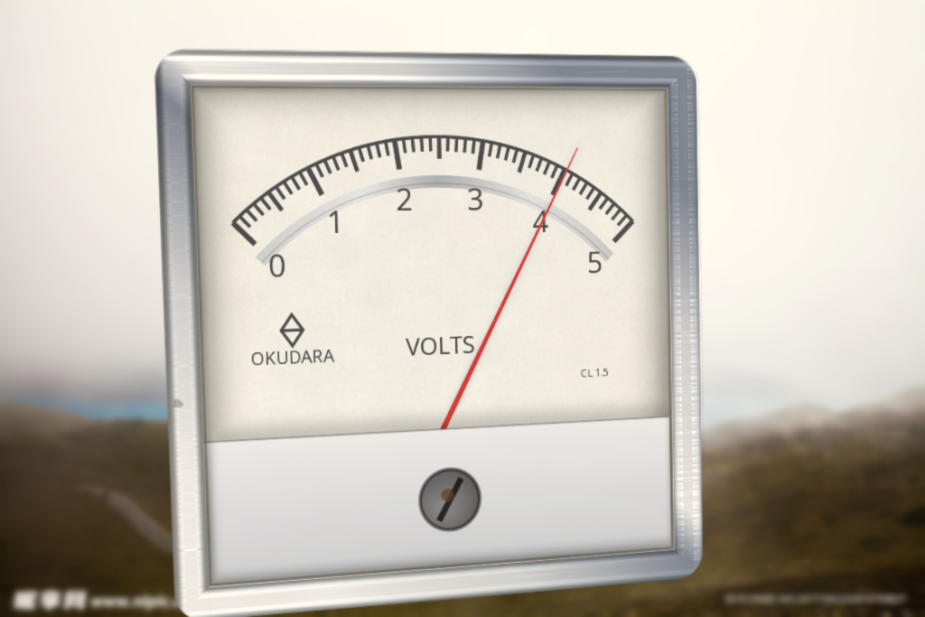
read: **4** V
